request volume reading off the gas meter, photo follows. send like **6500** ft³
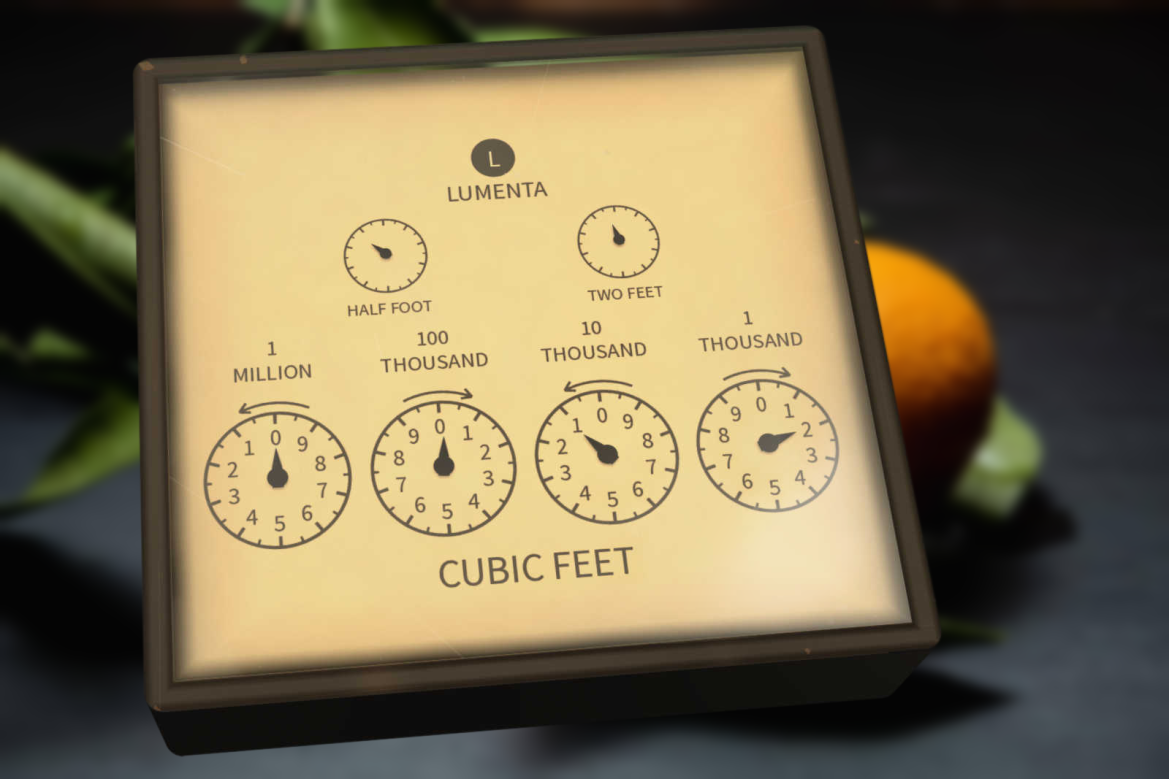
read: **1200** ft³
